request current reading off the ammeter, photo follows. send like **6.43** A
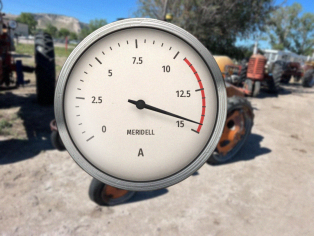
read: **14.5** A
